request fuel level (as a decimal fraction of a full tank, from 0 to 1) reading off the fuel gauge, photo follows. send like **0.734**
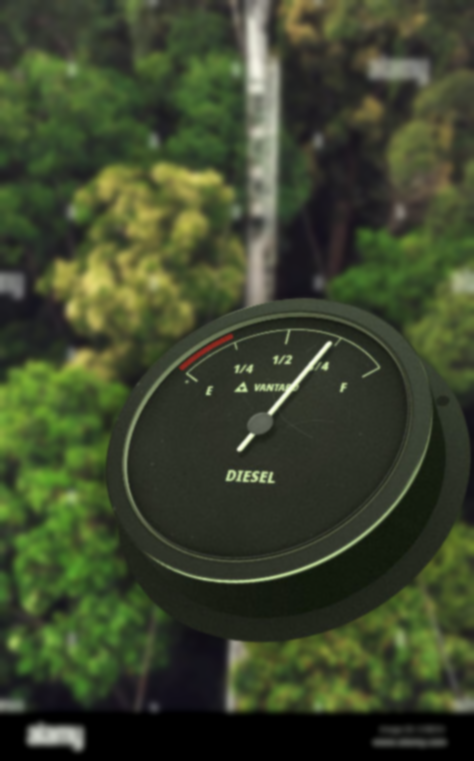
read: **0.75**
